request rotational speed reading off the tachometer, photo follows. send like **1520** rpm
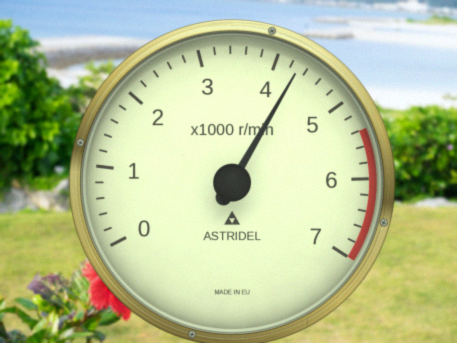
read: **4300** rpm
